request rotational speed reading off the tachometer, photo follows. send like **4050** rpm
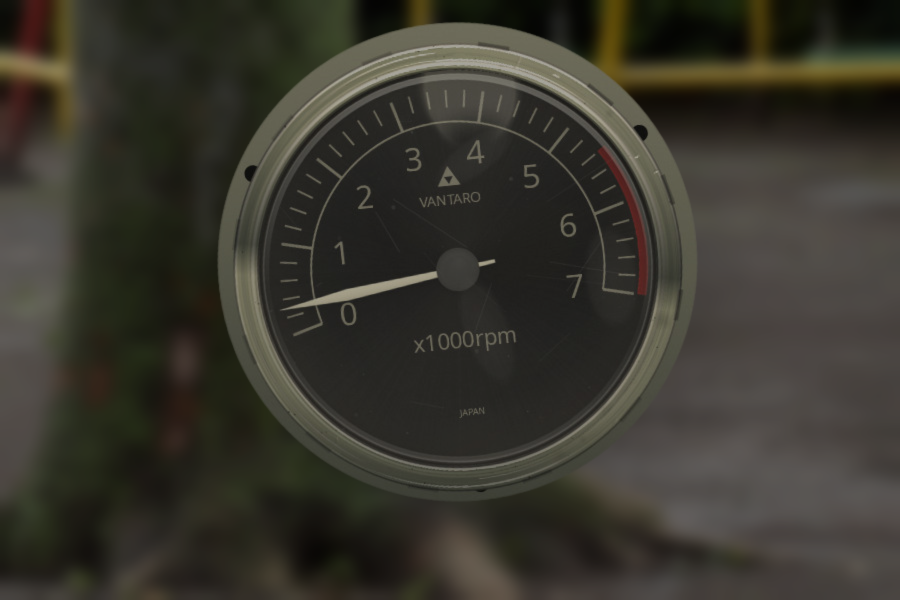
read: **300** rpm
